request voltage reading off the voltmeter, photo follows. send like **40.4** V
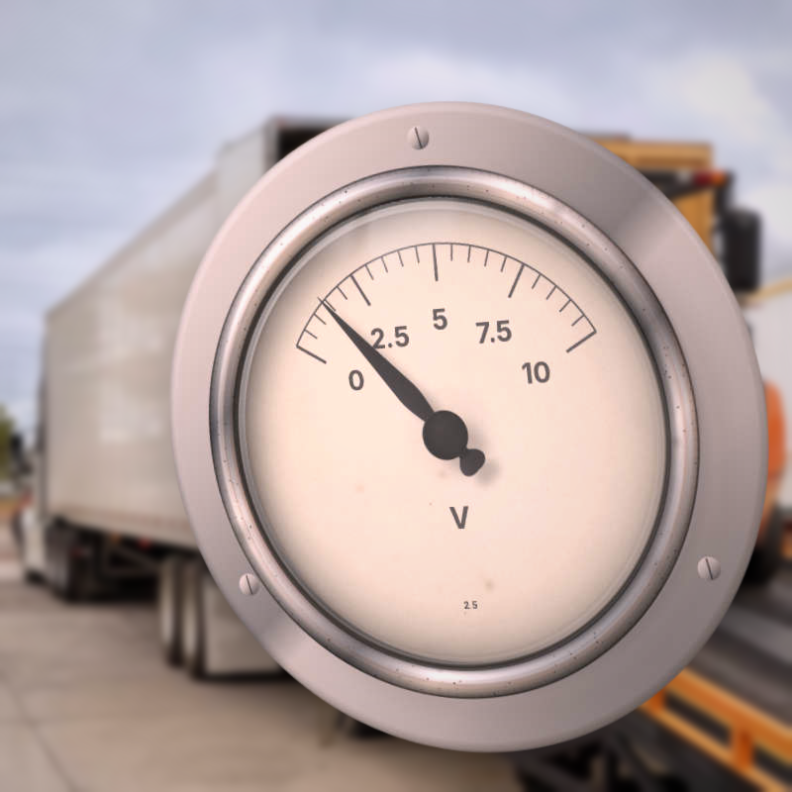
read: **1.5** V
